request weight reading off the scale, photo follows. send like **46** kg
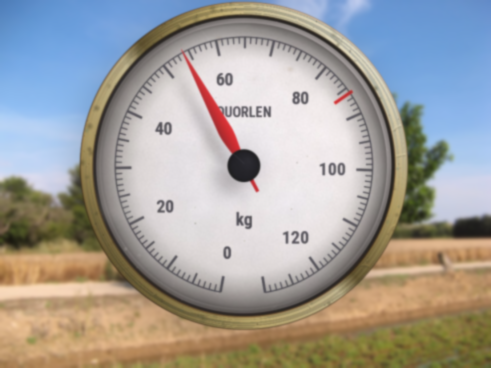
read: **54** kg
